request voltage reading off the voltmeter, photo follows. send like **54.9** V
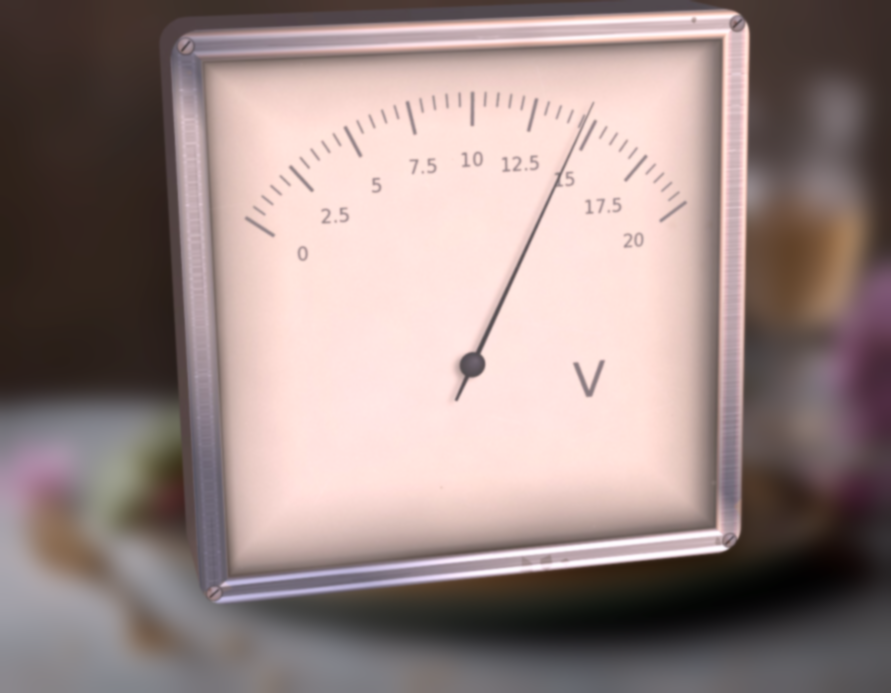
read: **14.5** V
